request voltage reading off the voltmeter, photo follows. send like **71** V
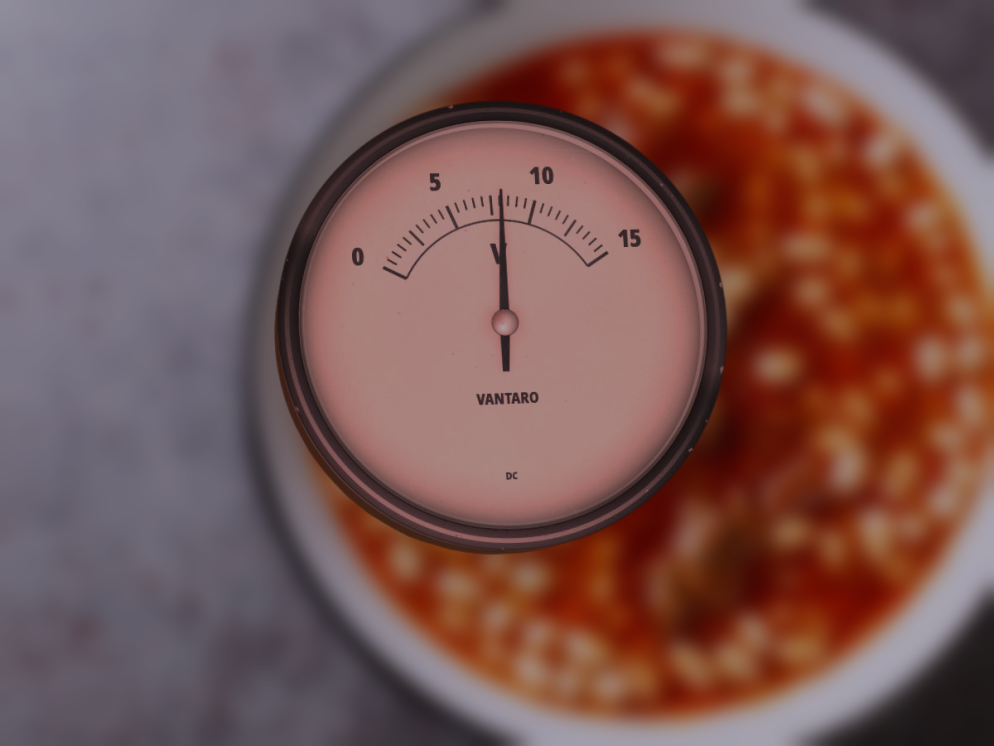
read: **8** V
